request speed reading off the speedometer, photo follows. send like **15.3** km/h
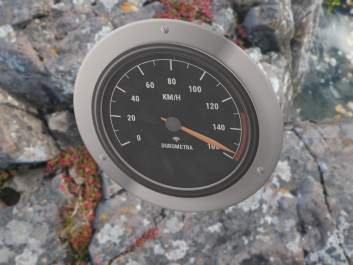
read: **155** km/h
